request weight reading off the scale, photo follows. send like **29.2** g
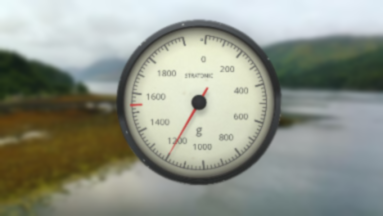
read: **1200** g
